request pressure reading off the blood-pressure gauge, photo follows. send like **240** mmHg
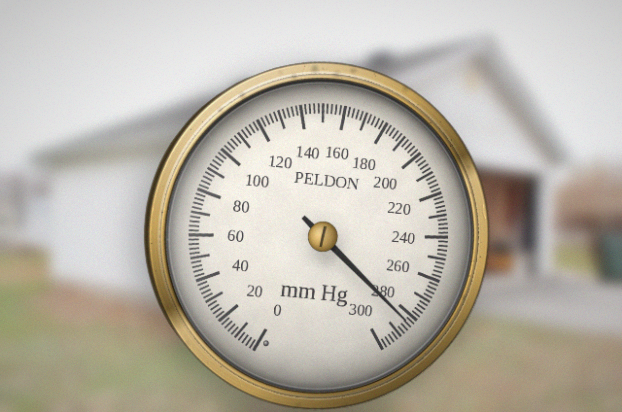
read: **284** mmHg
